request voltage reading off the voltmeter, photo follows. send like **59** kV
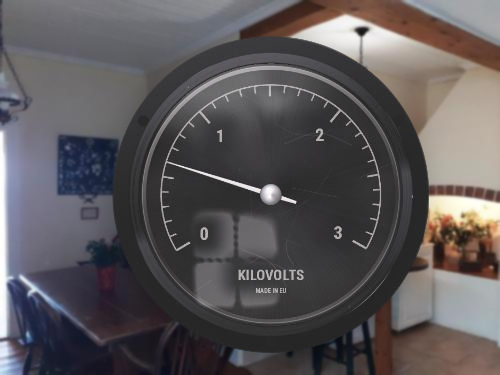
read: **0.6** kV
